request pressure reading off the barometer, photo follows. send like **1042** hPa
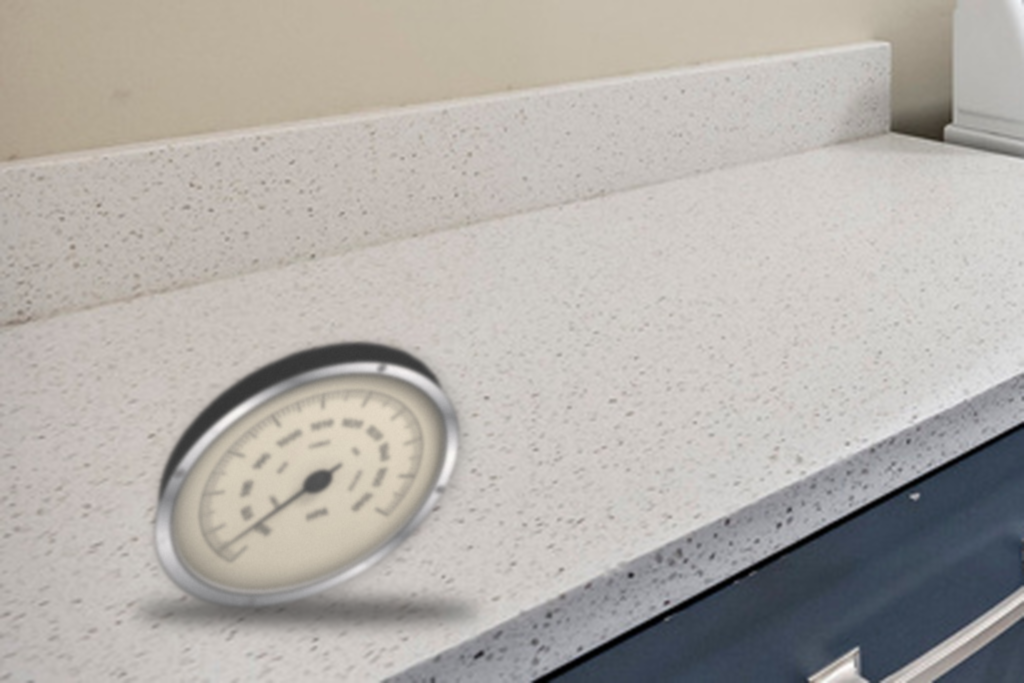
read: **965** hPa
